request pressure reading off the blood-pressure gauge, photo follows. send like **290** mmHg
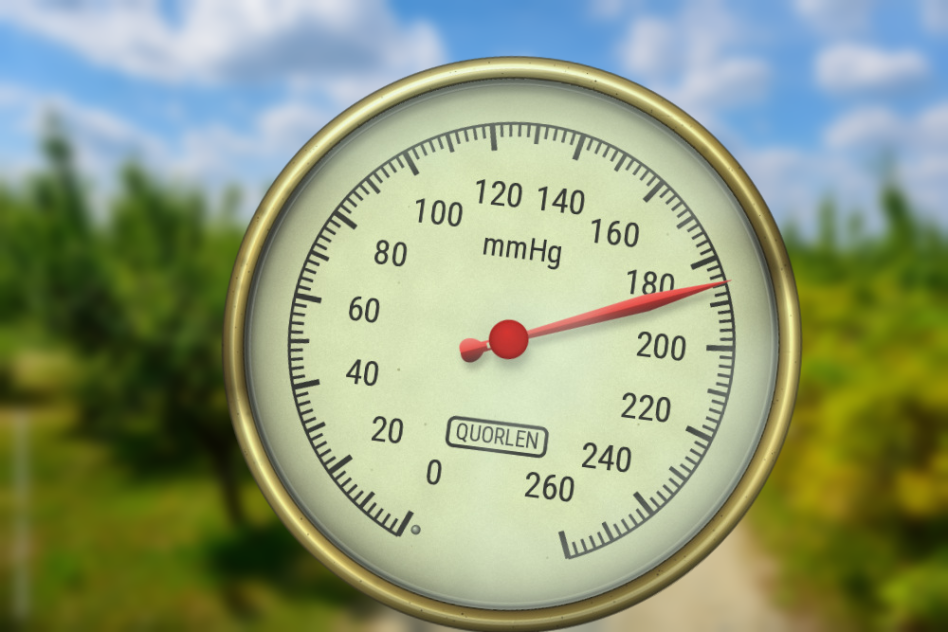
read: **186** mmHg
